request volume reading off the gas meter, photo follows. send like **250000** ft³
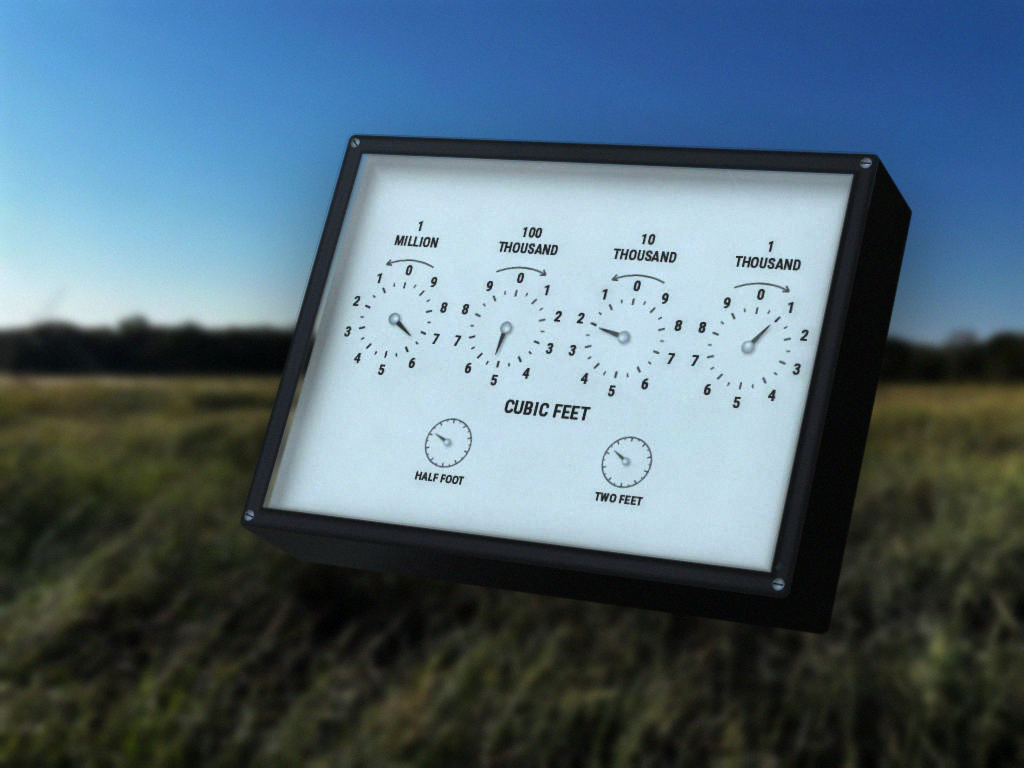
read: **652100** ft³
